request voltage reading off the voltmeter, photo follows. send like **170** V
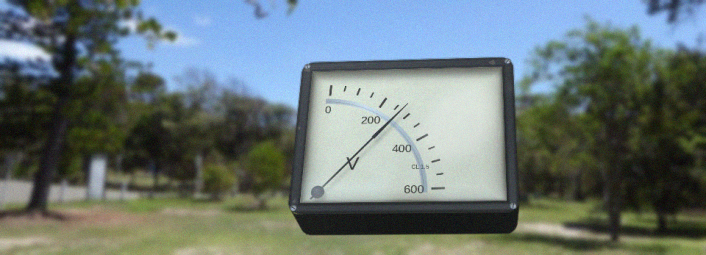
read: **275** V
